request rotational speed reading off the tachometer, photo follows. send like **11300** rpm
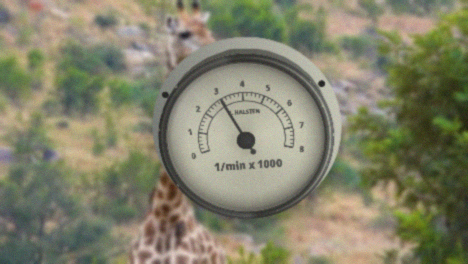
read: **3000** rpm
